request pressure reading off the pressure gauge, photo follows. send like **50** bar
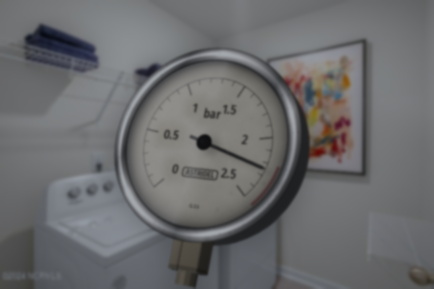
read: **2.25** bar
